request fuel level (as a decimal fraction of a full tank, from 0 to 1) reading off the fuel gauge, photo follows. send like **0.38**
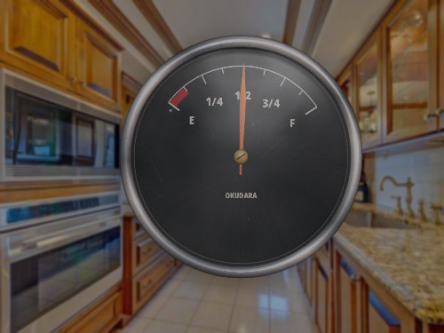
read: **0.5**
